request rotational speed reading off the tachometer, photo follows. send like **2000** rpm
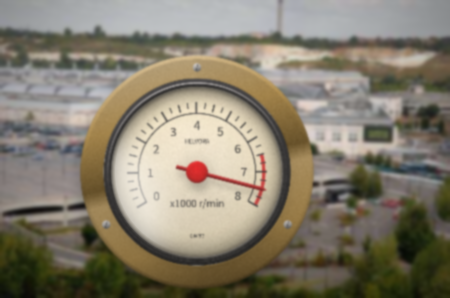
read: **7500** rpm
